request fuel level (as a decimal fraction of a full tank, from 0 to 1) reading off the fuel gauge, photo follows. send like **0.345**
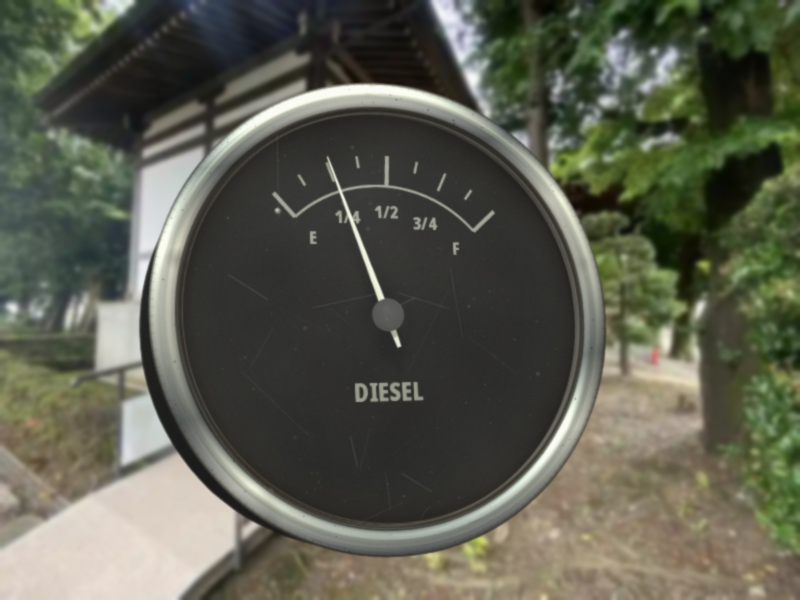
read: **0.25**
